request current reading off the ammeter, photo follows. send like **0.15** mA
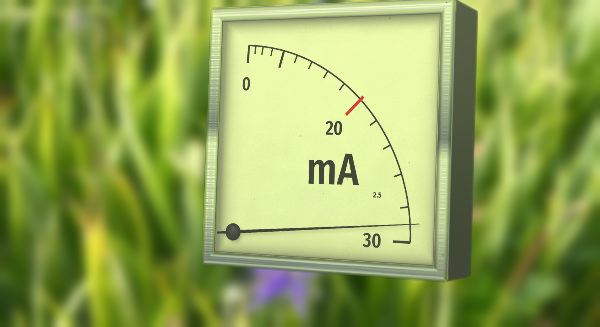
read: **29** mA
